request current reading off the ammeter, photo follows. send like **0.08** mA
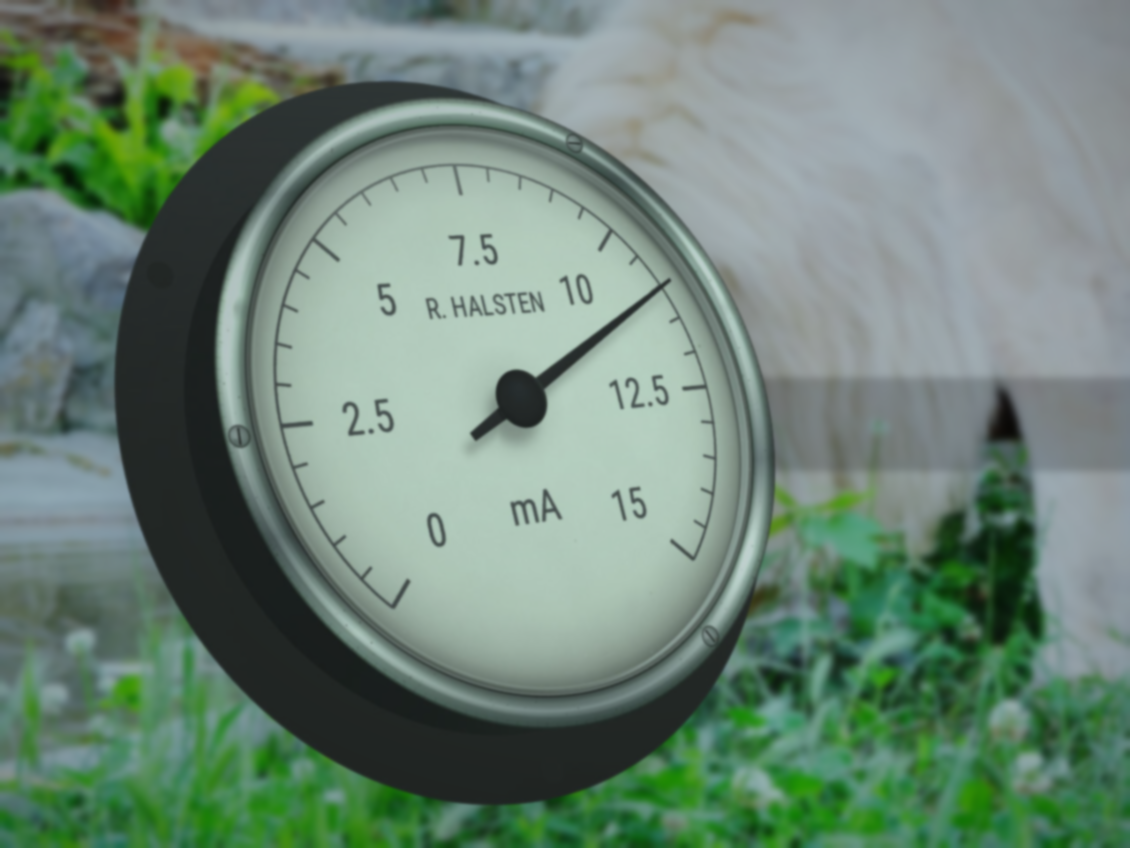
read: **11** mA
